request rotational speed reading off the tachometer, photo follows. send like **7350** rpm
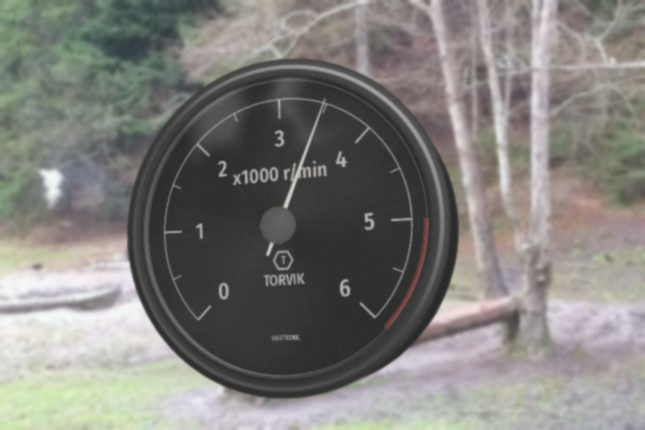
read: **3500** rpm
